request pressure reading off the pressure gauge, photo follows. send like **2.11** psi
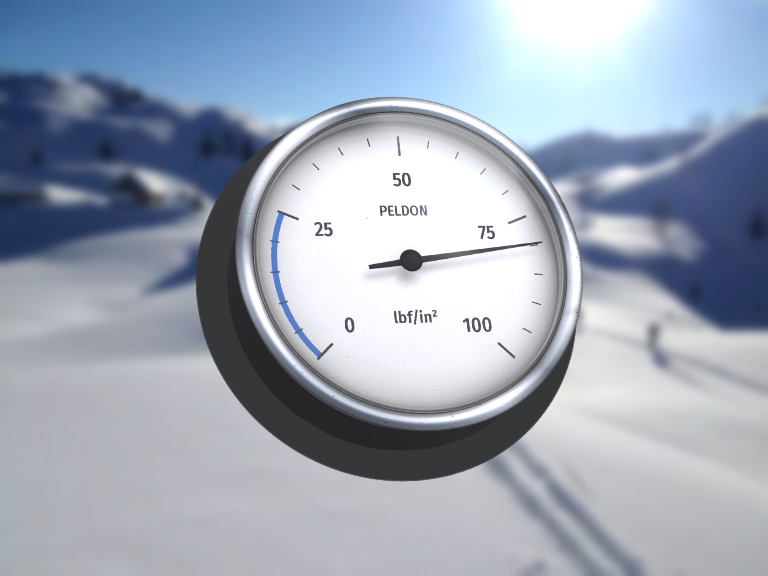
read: **80** psi
